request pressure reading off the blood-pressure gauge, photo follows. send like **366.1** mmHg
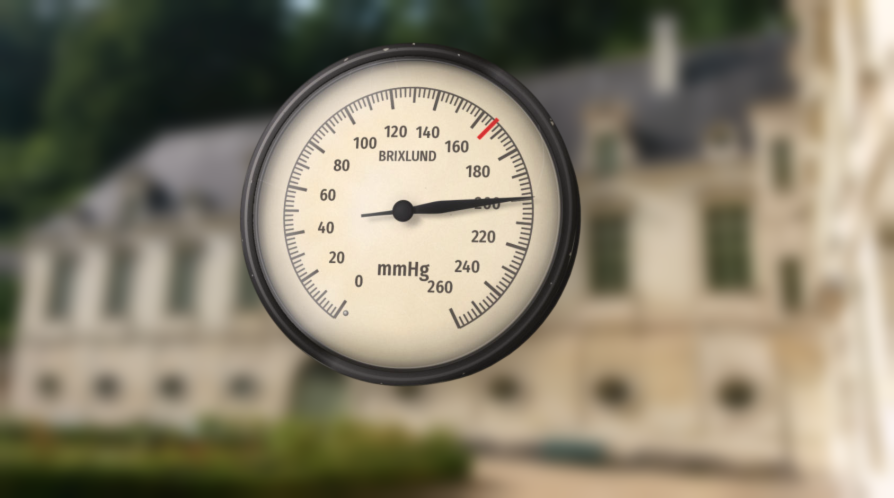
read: **200** mmHg
